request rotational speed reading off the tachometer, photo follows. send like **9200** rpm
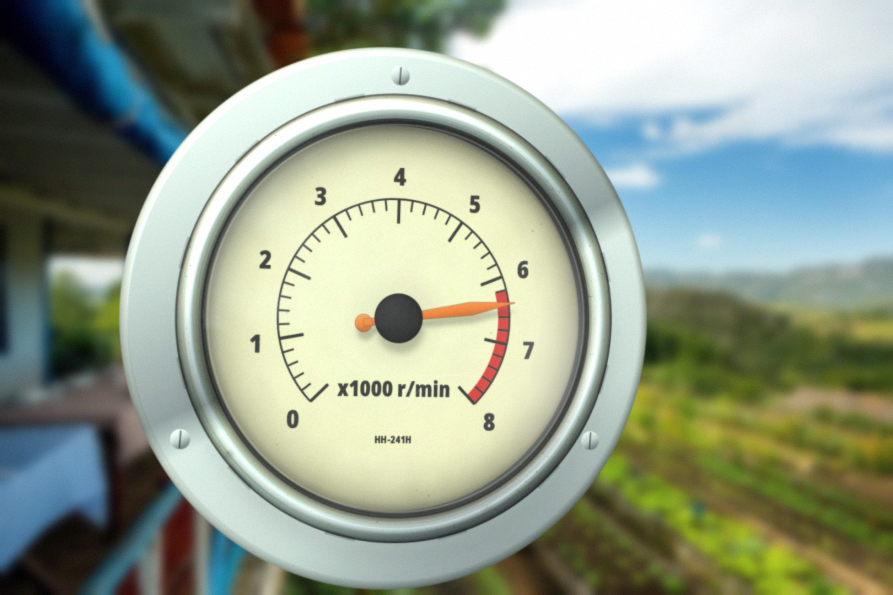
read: **6400** rpm
